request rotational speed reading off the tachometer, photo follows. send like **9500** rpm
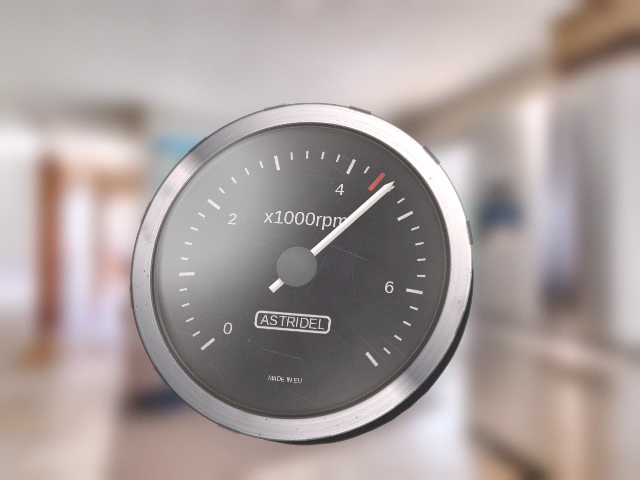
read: **4600** rpm
